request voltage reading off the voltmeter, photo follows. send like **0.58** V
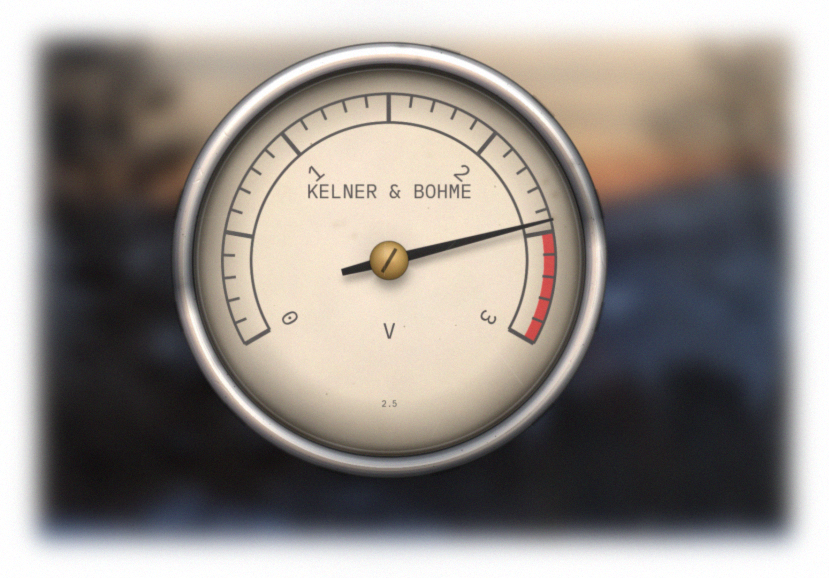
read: **2.45** V
